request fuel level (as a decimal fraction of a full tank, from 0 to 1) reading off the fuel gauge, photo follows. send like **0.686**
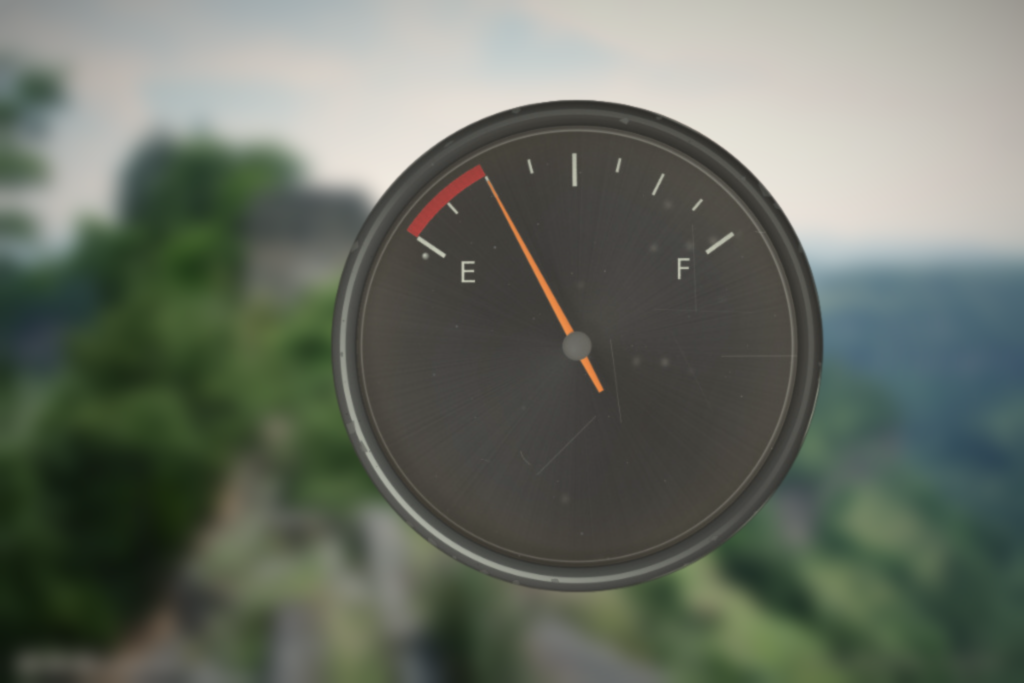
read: **0.25**
